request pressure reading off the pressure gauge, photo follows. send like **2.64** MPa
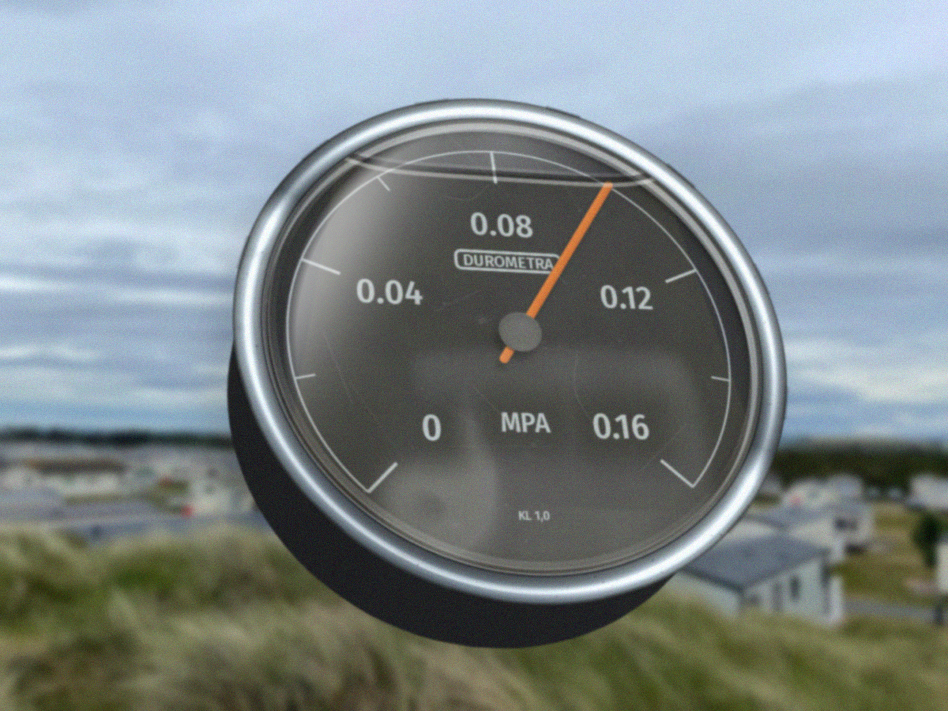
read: **0.1** MPa
